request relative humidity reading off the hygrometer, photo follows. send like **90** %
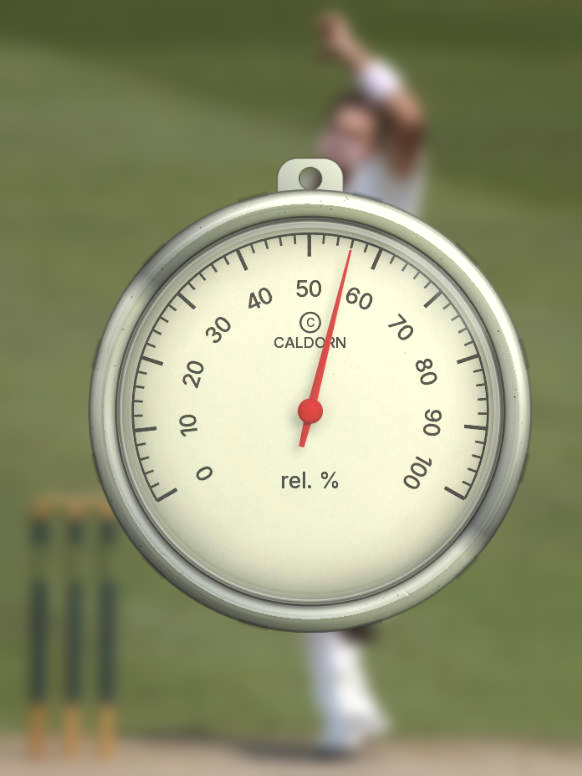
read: **56** %
